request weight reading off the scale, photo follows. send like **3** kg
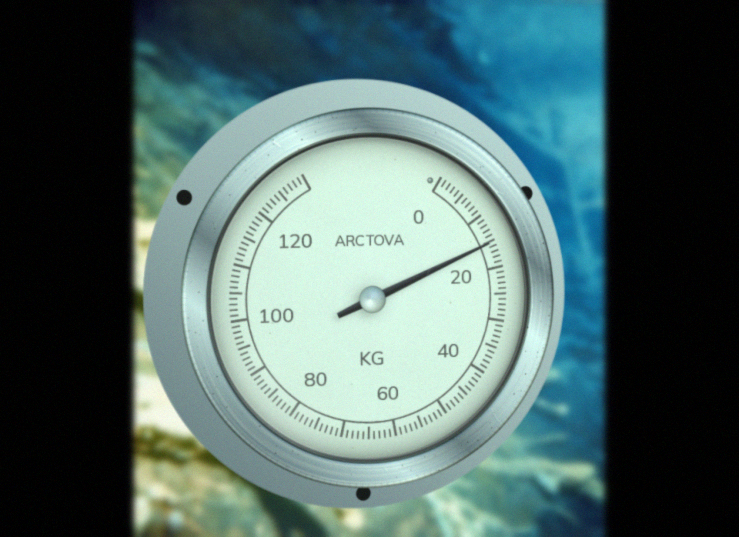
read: **15** kg
